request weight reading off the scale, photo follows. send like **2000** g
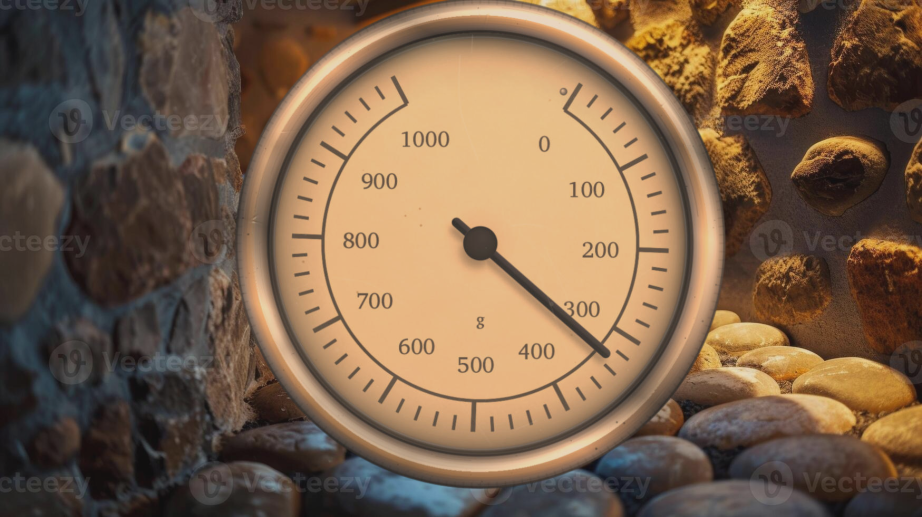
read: **330** g
